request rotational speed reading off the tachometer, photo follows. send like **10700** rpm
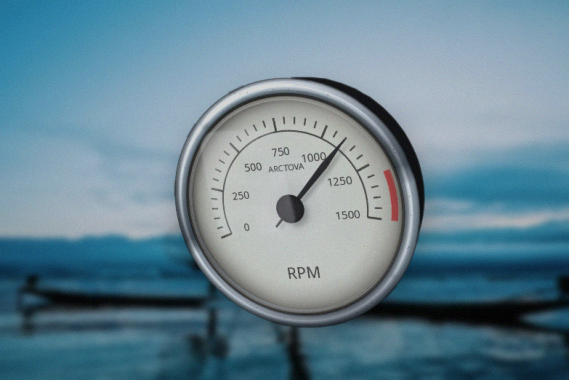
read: **1100** rpm
